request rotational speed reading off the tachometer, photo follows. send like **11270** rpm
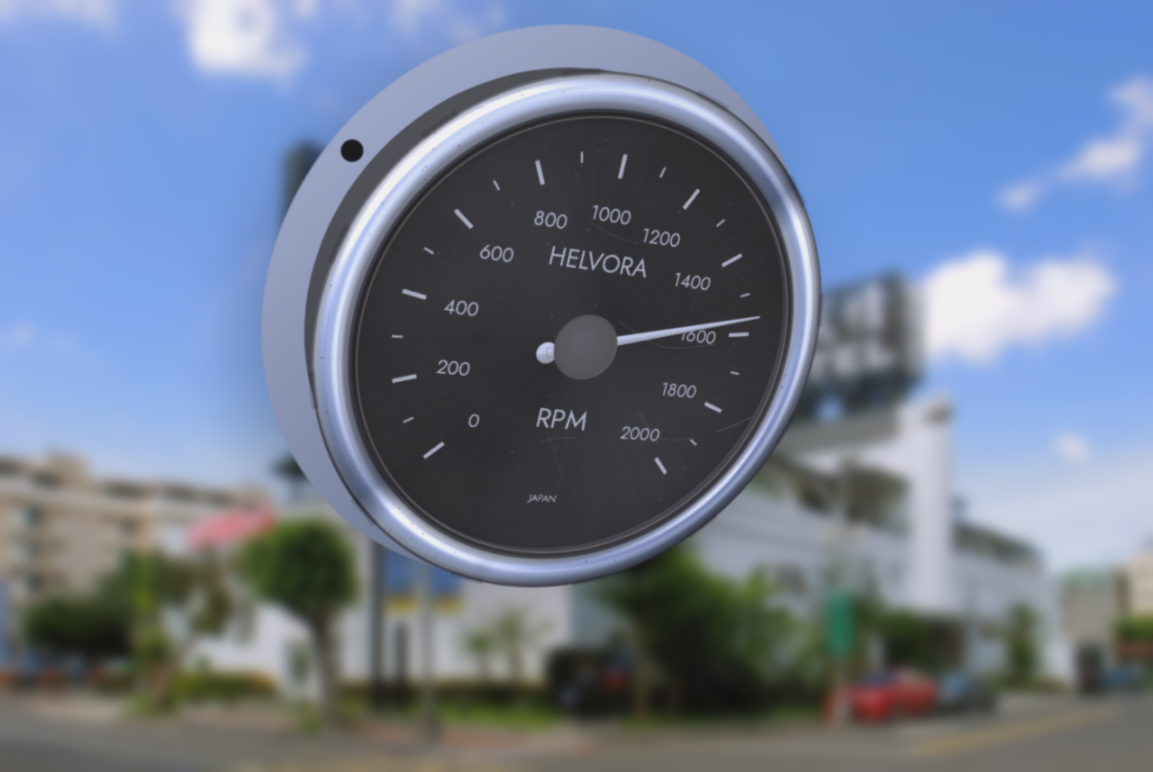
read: **1550** rpm
